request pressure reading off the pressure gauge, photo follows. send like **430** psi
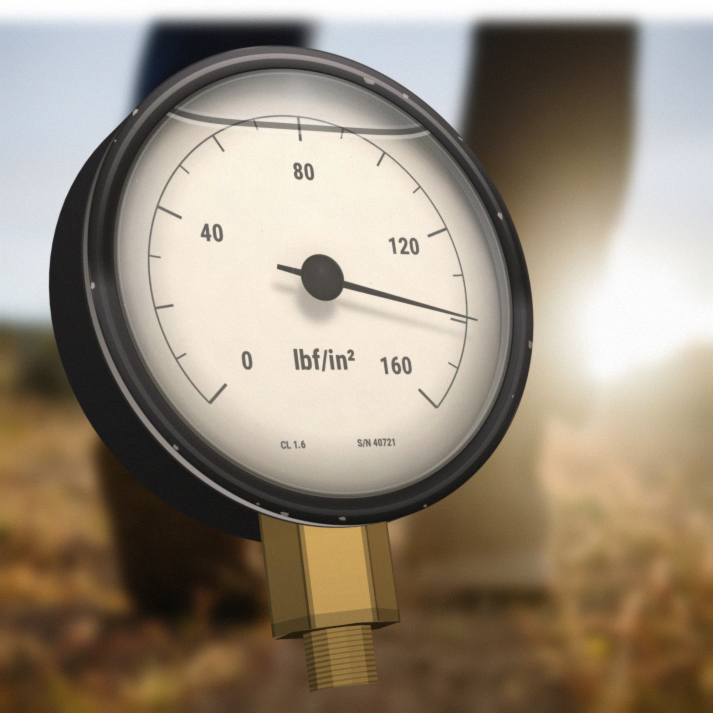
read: **140** psi
